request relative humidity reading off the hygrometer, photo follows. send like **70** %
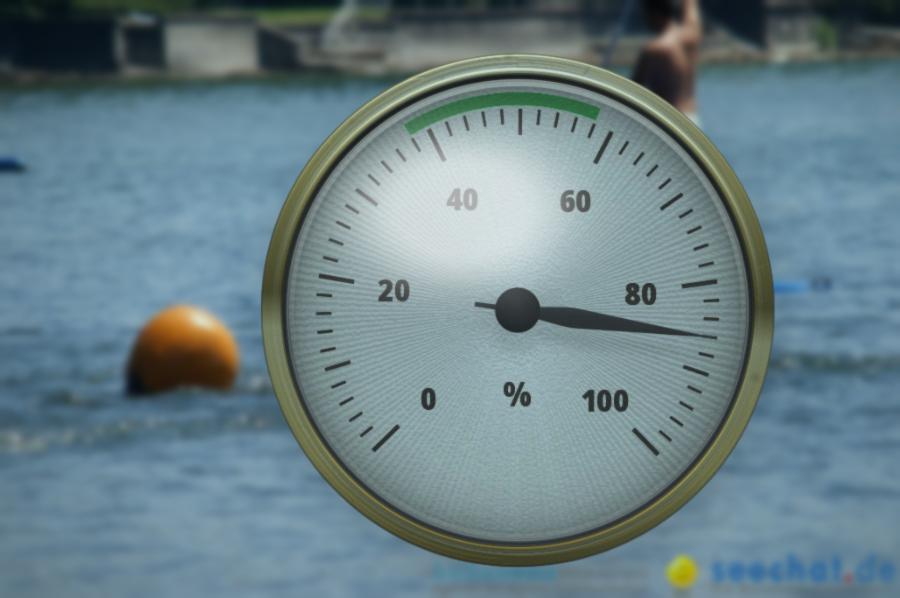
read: **86** %
